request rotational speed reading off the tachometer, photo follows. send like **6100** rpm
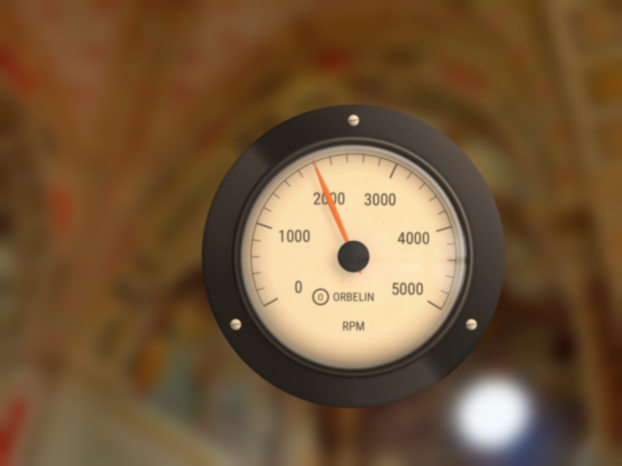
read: **2000** rpm
